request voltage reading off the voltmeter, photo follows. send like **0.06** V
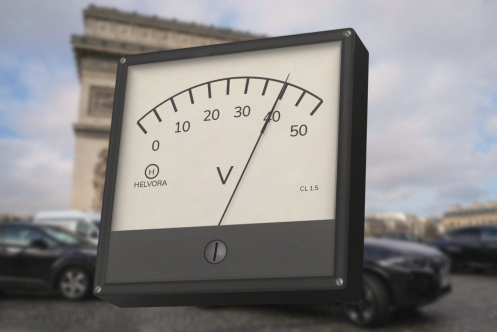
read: **40** V
